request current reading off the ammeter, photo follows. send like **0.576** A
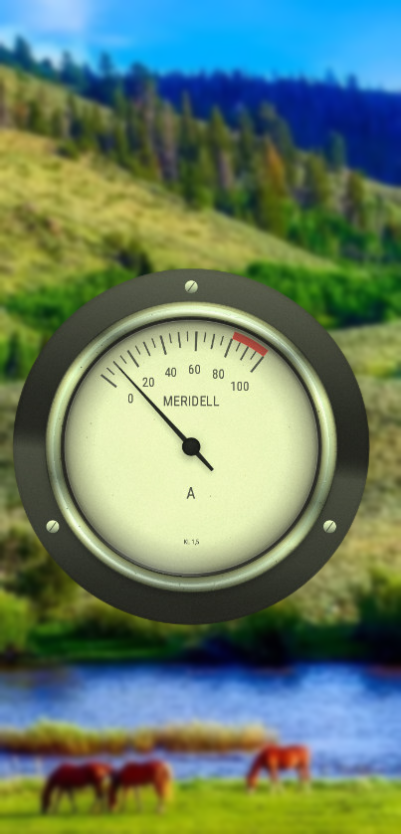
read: **10** A
